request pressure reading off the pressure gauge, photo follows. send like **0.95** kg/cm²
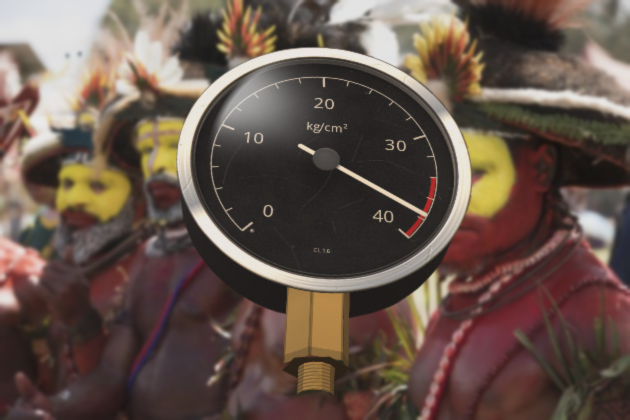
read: **38** kg/cm²
